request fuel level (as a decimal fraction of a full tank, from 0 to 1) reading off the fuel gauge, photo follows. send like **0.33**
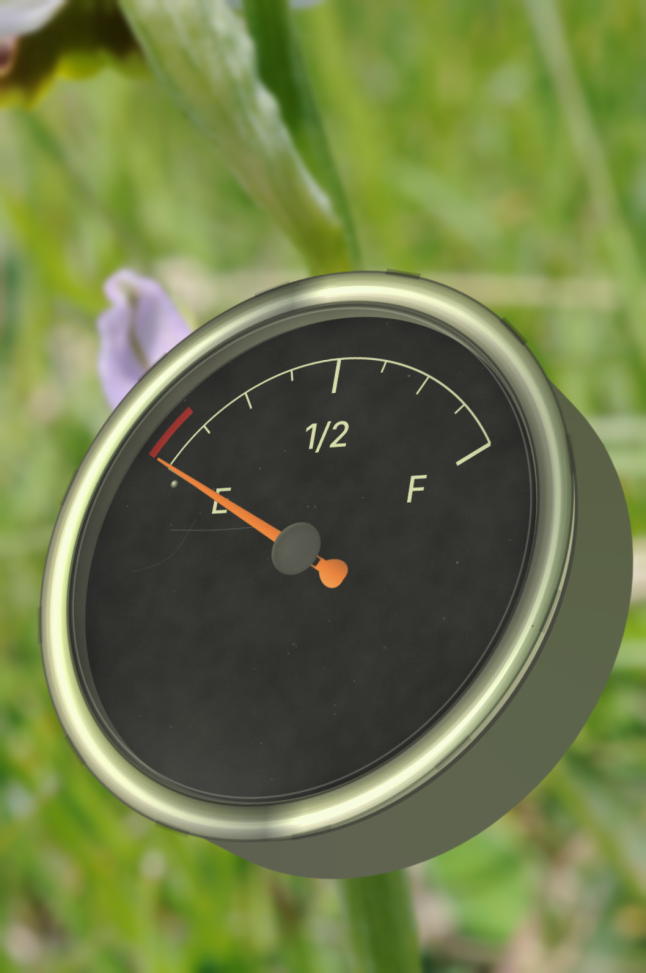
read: **0**
